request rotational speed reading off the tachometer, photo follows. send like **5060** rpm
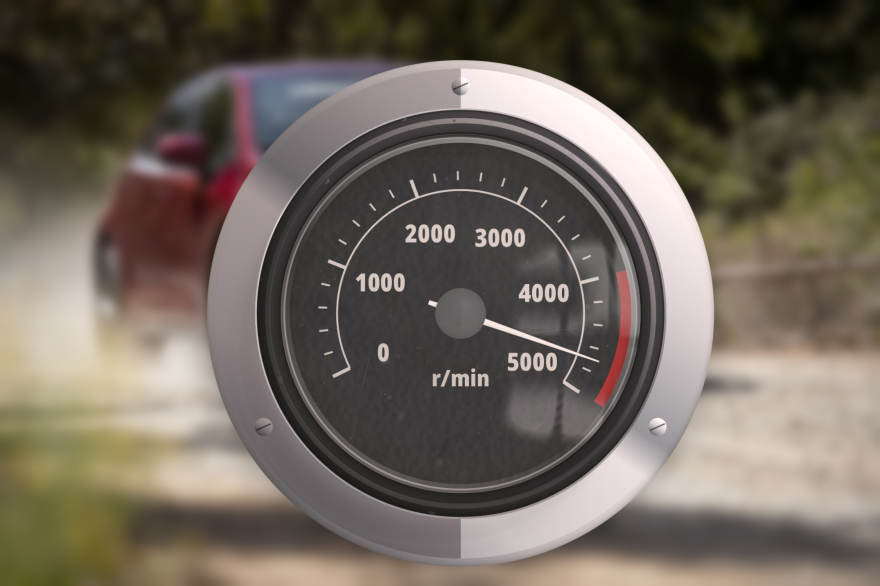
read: **4700** rpm
